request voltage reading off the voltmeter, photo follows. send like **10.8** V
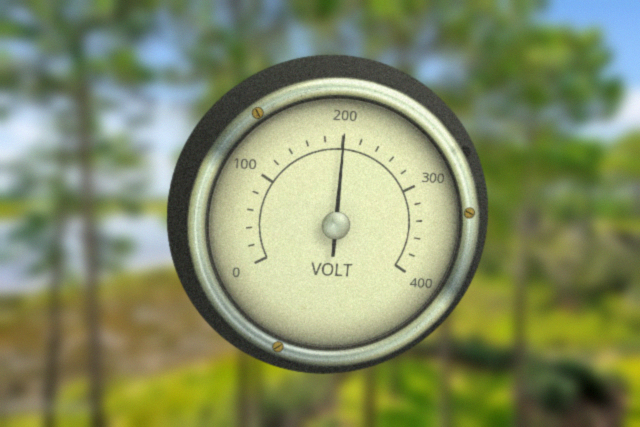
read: **200** V
